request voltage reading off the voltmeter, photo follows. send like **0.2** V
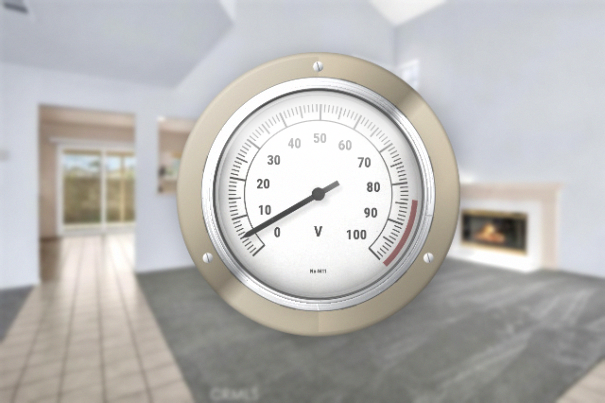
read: **5** V
